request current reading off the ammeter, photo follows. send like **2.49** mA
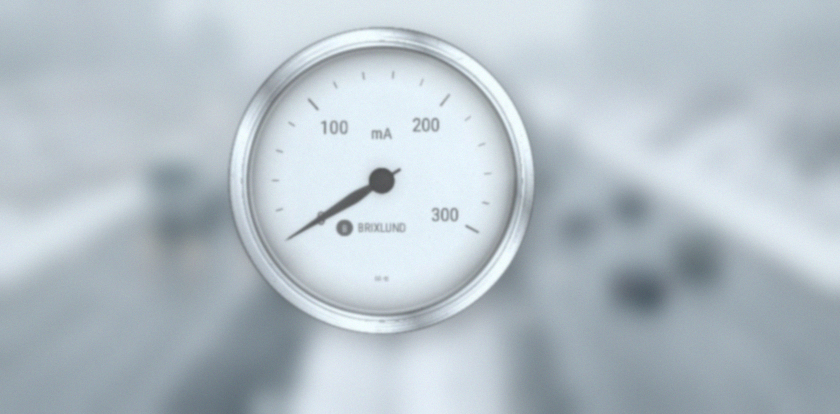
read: **0** mA
